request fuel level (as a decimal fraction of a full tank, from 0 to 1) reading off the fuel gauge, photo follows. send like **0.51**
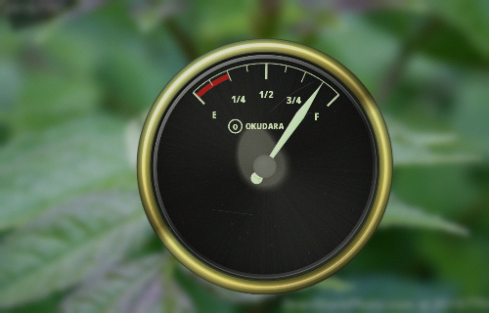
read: **0.875**
